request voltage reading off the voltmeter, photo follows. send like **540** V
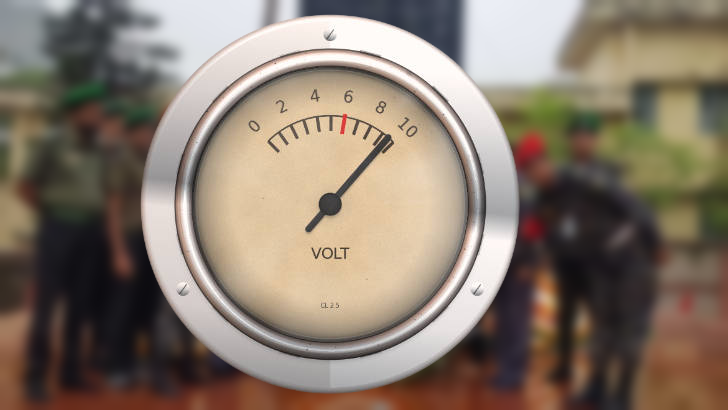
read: **9.5** V
